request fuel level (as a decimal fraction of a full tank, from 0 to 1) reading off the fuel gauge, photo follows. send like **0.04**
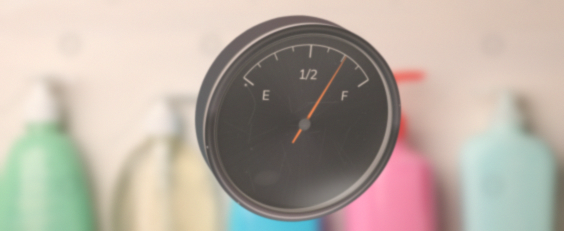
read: **0.75**
